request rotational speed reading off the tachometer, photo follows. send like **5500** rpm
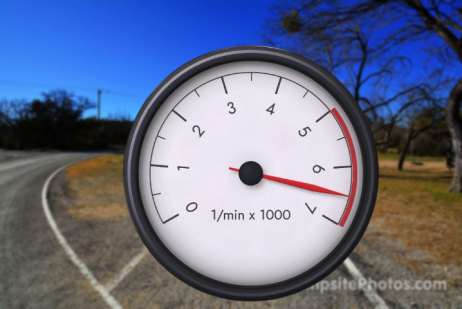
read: **6500** rpm
